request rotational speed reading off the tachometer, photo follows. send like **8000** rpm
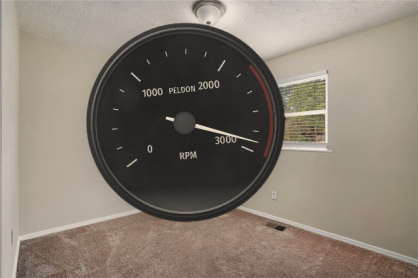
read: **2900** rpm
